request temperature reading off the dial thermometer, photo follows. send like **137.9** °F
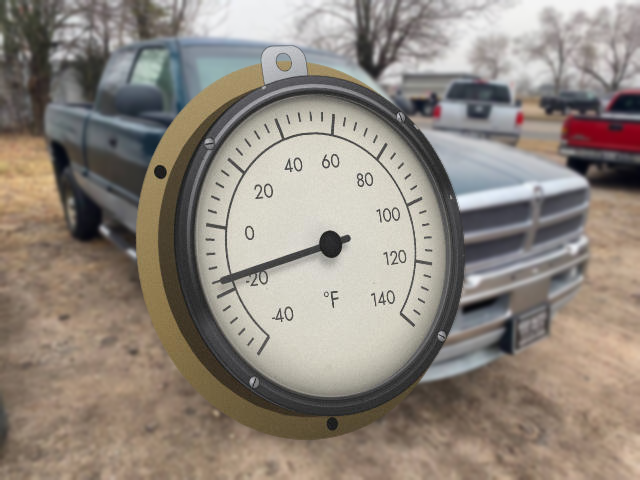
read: **-16** °F
